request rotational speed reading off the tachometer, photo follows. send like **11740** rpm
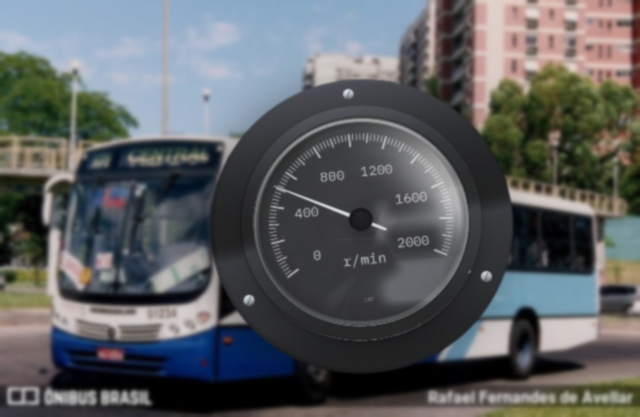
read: **500** rpm
